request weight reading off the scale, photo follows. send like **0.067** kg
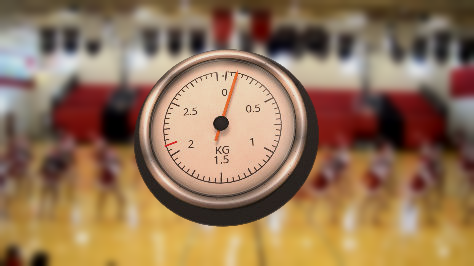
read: **0.1** kg
